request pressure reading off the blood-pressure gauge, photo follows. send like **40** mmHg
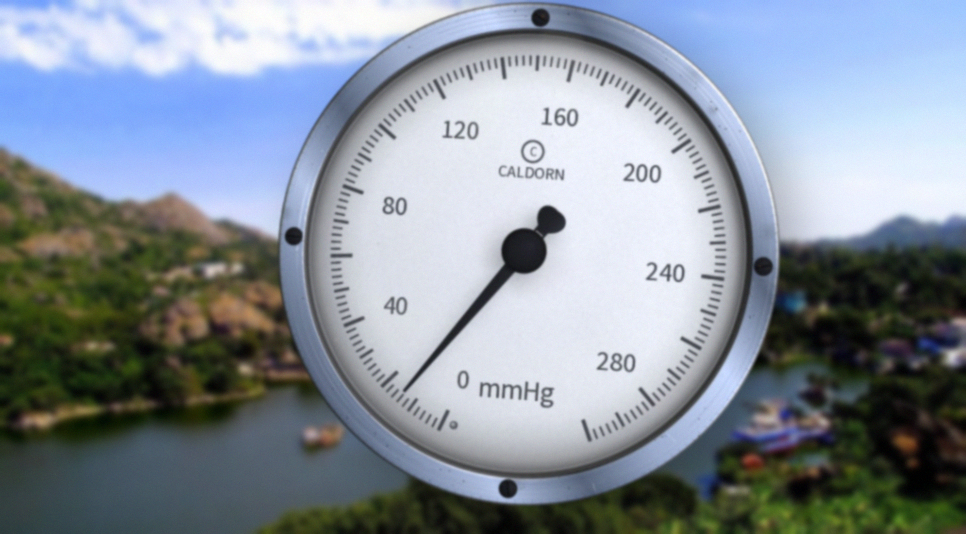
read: **14** mmHg
